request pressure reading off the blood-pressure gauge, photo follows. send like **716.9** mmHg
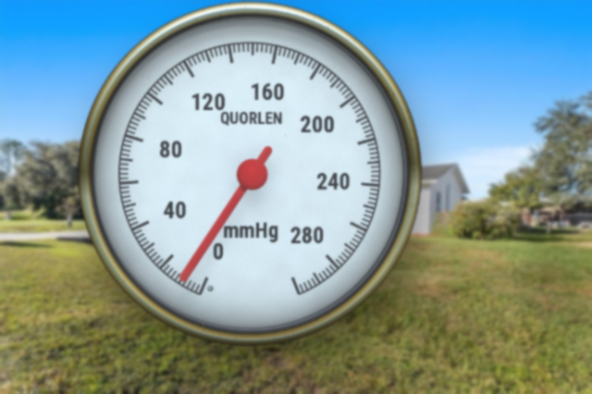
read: **10** mmHg
